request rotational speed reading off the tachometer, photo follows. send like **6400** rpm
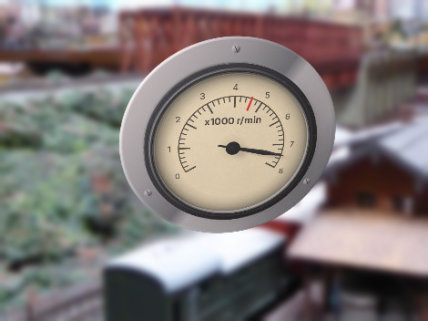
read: **7400** rpm
